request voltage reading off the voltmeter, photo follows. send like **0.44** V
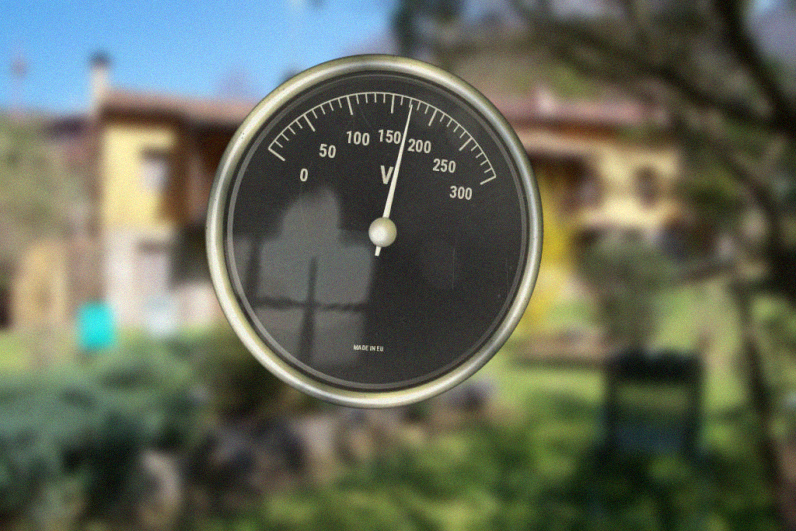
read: **170** V
